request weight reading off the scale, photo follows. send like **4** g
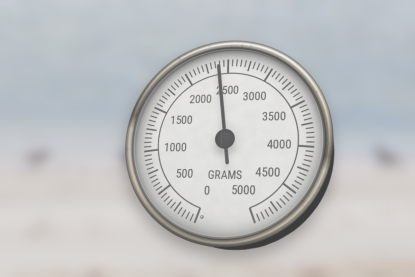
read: **2400** g
